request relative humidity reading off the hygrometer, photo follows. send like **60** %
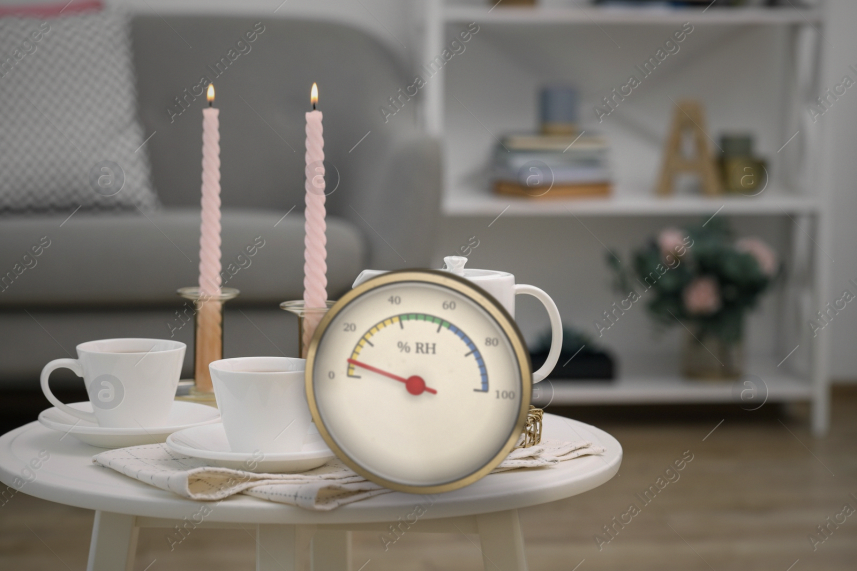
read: **8** %
